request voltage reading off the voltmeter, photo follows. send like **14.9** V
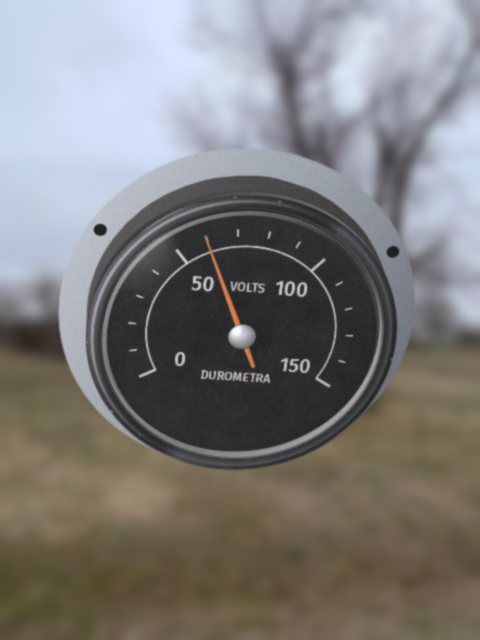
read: **60** V
